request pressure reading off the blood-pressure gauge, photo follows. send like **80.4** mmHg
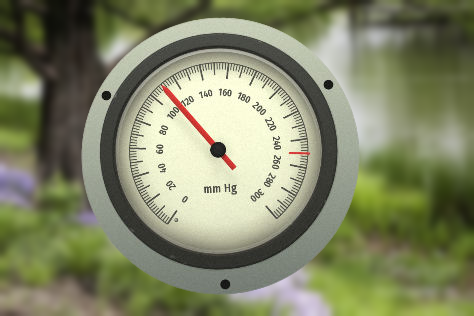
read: **110** mmHg
